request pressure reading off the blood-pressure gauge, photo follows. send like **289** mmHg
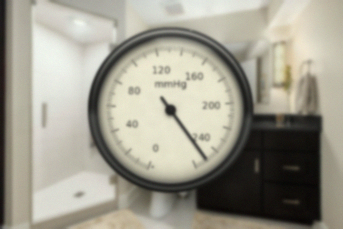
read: **250** mmHg
